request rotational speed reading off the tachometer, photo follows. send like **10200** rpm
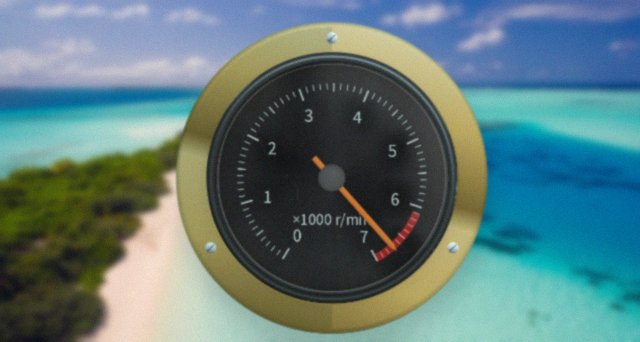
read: **6700** rpm
